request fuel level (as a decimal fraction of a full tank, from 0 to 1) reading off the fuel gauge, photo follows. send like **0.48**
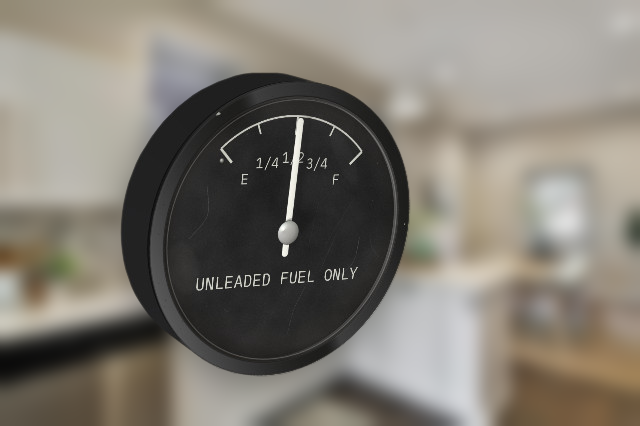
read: **0.5**
